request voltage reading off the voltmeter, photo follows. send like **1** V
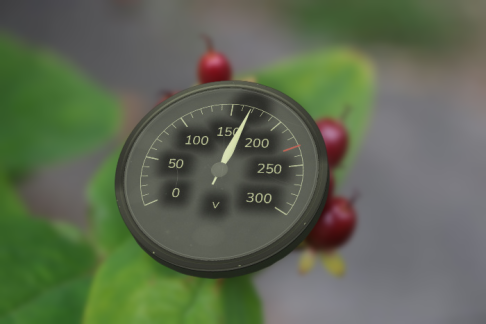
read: **170** V
